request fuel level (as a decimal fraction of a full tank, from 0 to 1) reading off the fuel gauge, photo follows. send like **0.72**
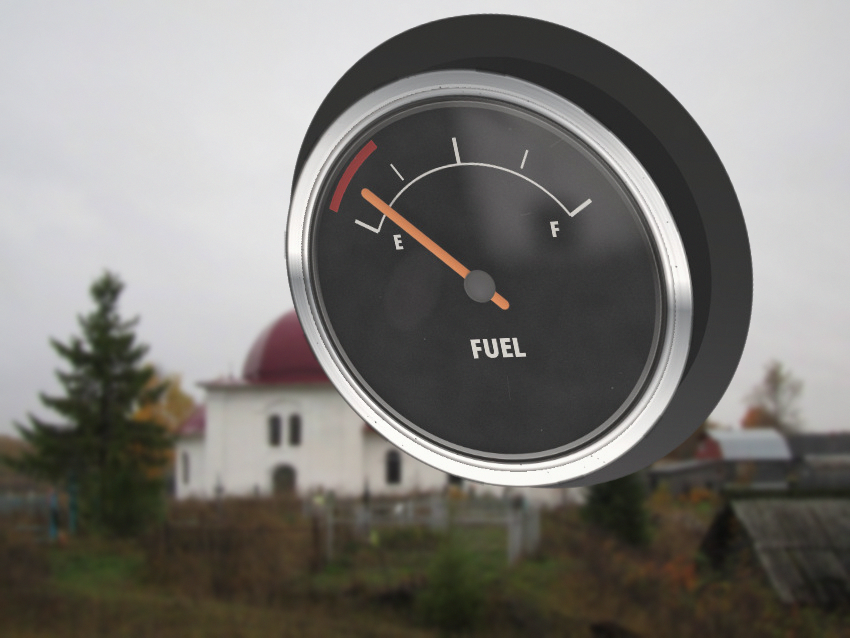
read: **0.125**
